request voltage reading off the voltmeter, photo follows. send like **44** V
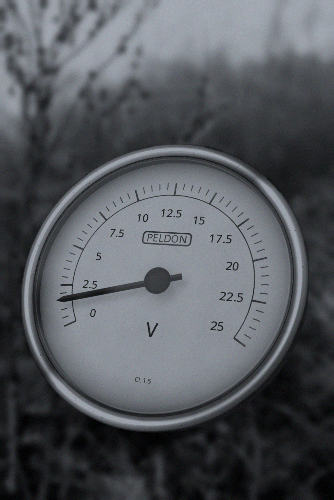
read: **1.5** V
